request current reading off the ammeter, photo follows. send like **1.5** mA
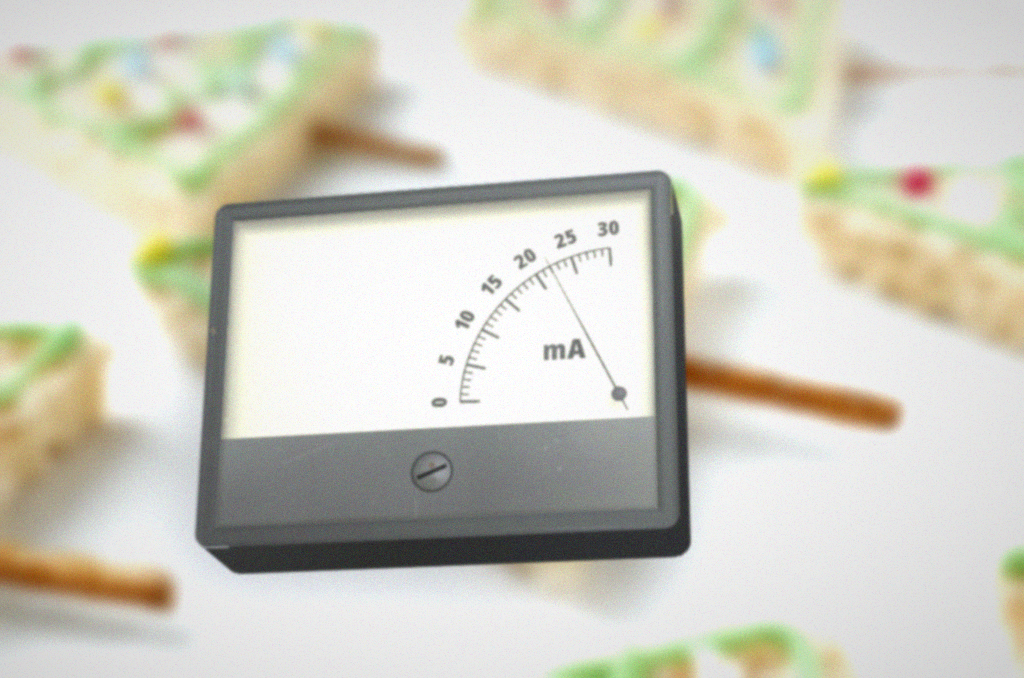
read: **22** mA
